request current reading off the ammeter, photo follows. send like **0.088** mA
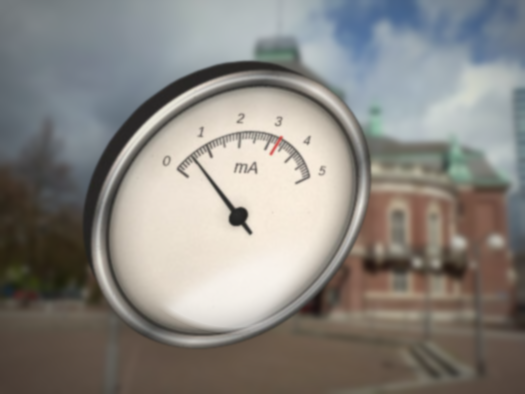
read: **0.5** mA
